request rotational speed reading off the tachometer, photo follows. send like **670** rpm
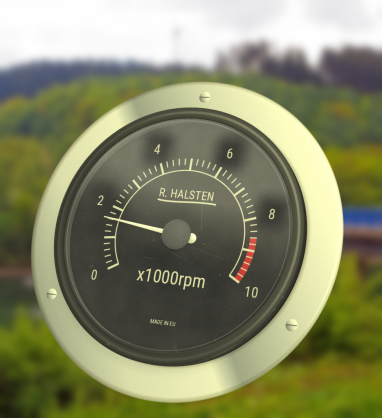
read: **1600** rpm
